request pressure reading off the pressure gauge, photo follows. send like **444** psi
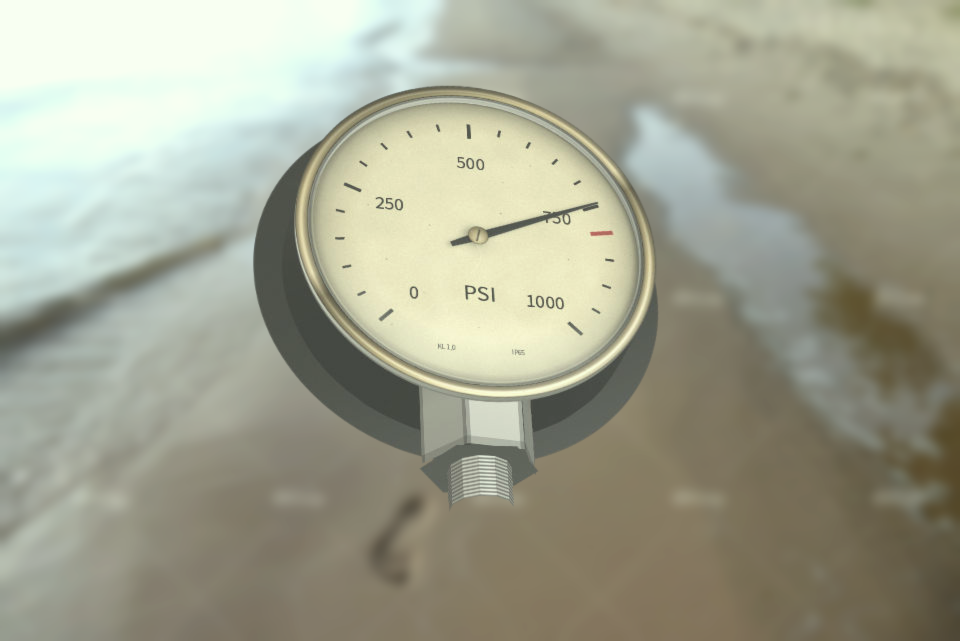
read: **750** psi
